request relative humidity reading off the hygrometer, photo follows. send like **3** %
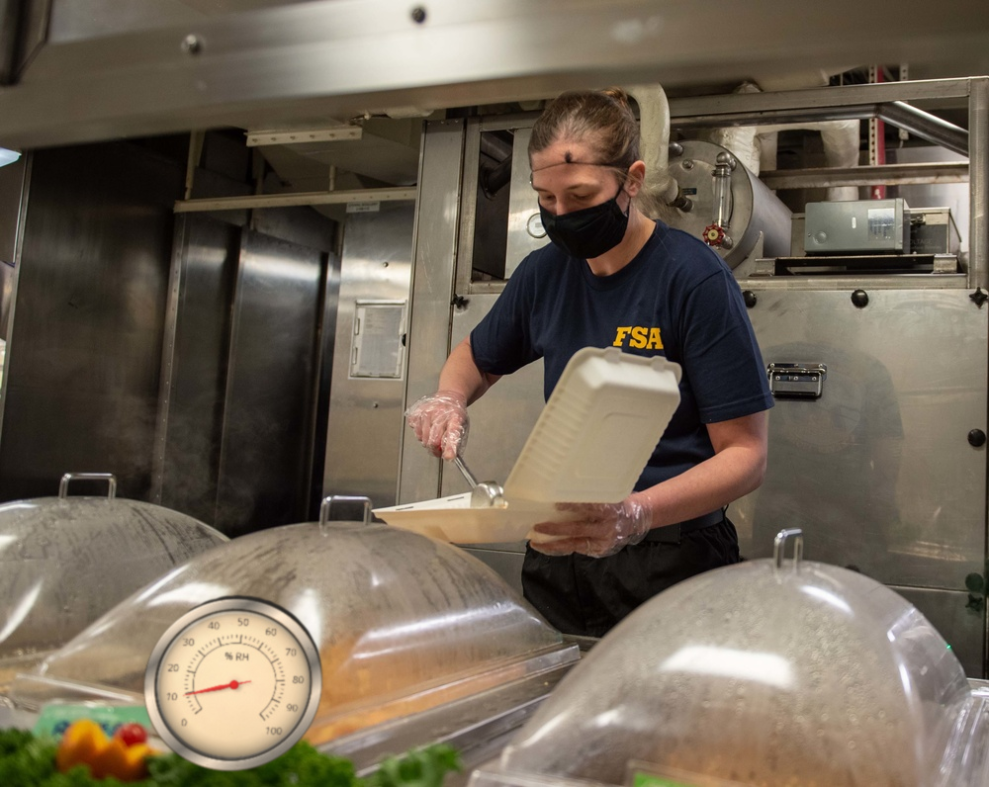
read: **10** %
